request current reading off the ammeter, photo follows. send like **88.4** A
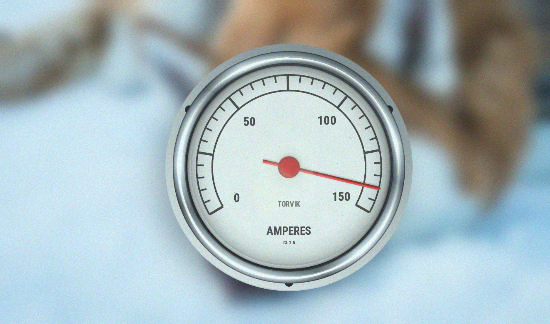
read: **140** A
